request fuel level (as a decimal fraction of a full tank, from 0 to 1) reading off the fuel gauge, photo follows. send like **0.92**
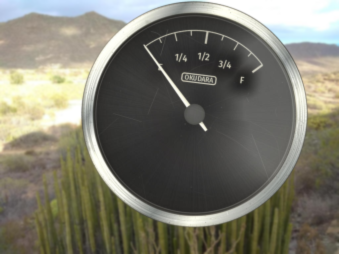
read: **0**
